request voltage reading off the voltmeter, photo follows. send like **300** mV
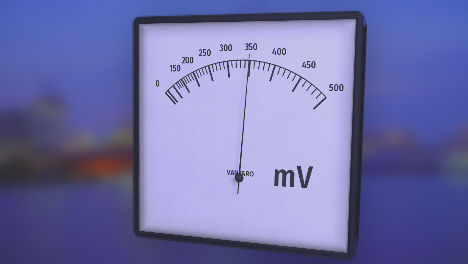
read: **350** mV
